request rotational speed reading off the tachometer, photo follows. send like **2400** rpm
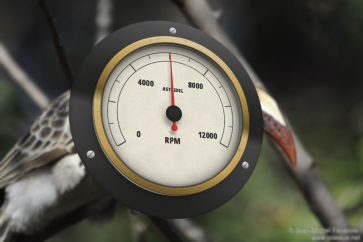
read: **6000** rpm
